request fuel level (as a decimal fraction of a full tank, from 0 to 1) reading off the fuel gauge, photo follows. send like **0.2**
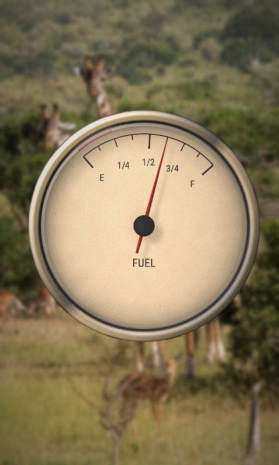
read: **0.625**
